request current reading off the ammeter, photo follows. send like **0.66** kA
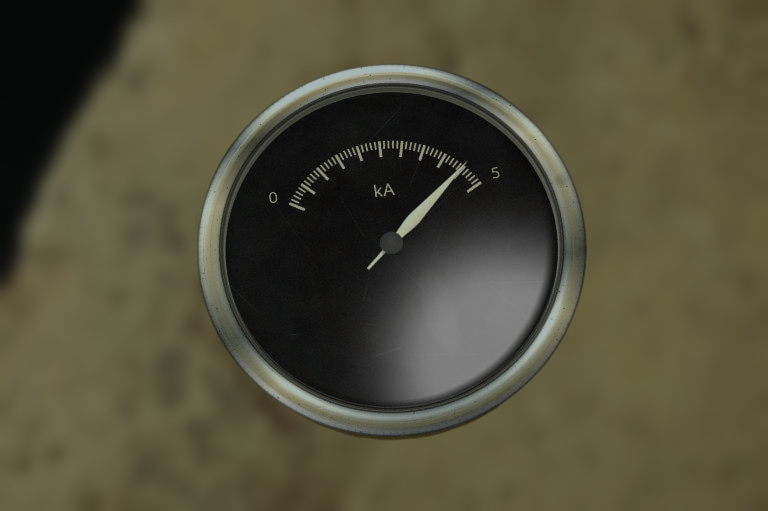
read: **4.5** kA
